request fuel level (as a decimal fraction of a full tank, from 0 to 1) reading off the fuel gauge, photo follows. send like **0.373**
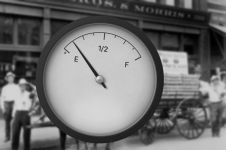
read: **0.125**
